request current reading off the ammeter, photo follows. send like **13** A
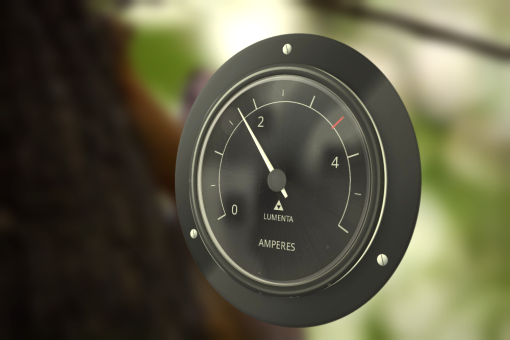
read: **1.75** A
